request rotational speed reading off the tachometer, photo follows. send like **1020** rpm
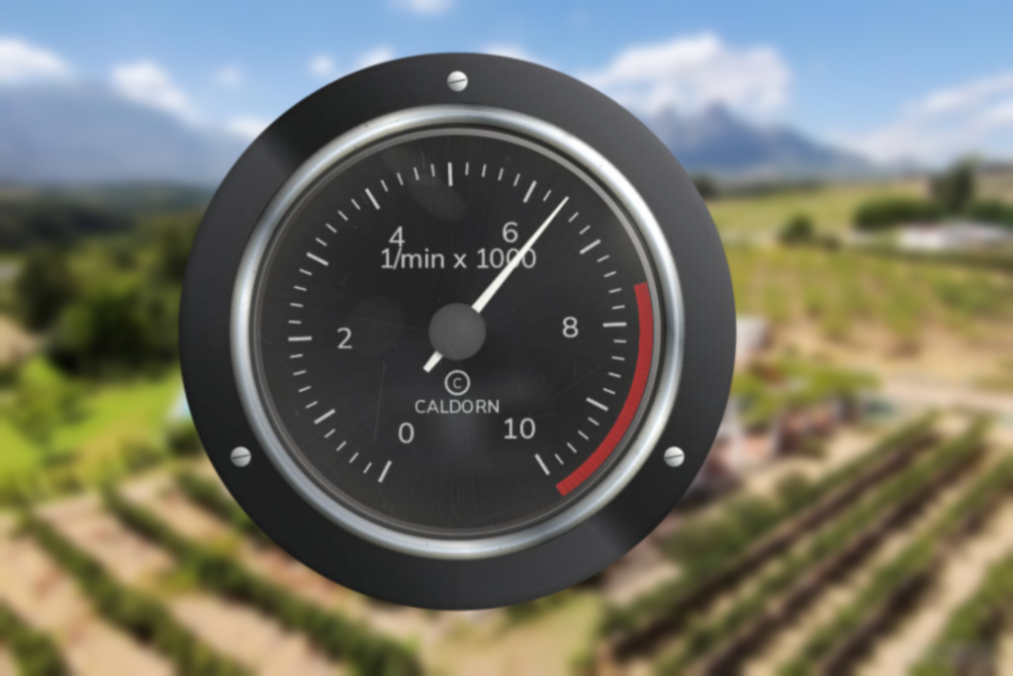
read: **6400** rpm
